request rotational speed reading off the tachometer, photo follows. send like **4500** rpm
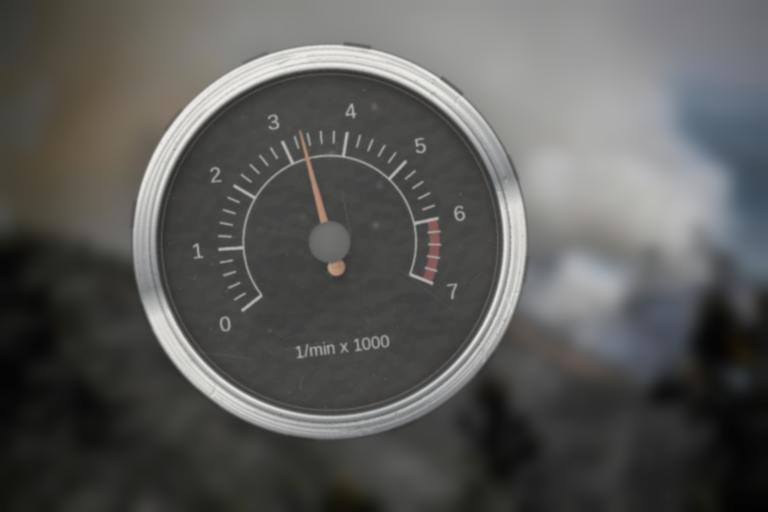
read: **3300** rpm
